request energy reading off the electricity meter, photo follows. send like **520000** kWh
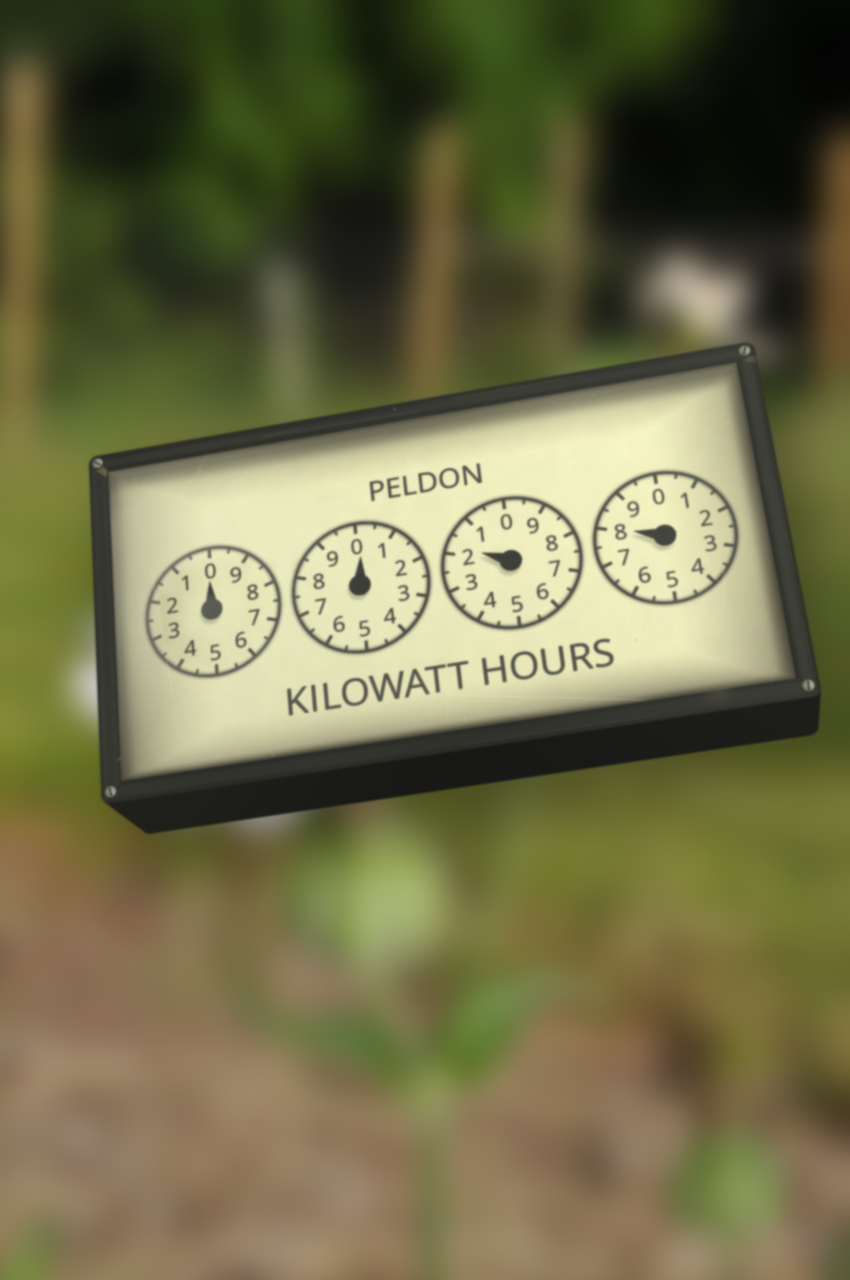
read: **18** kWh
